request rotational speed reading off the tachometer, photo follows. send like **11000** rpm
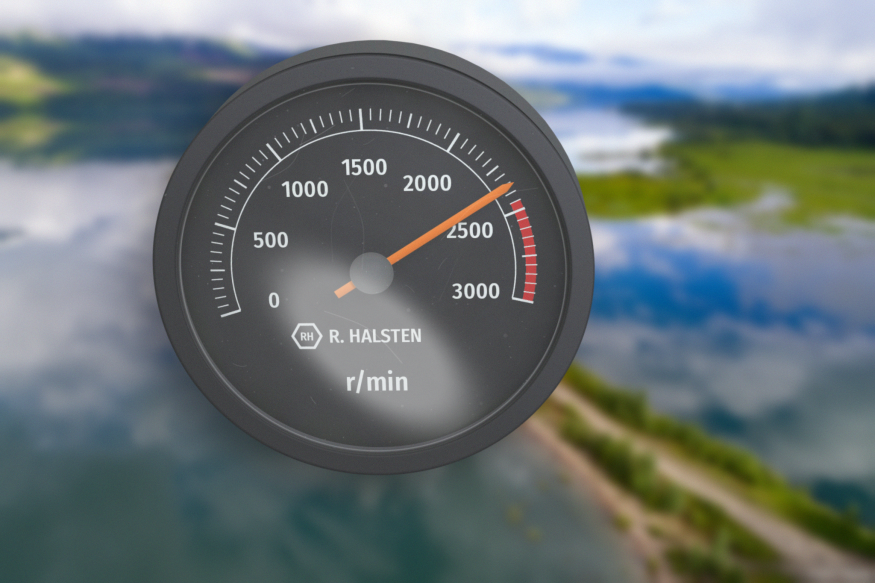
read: **2350** rpm
